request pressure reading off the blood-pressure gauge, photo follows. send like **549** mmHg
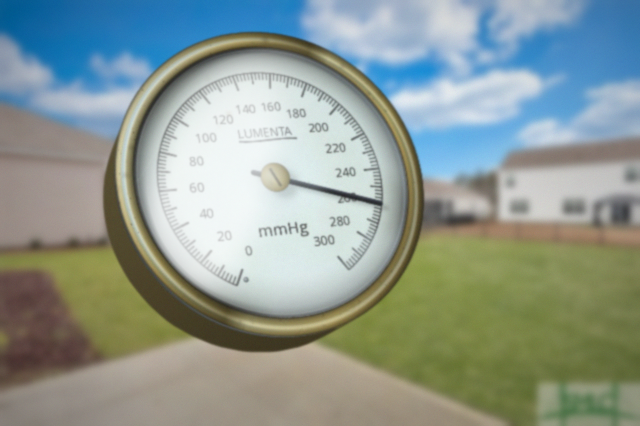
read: **260** mmHg
